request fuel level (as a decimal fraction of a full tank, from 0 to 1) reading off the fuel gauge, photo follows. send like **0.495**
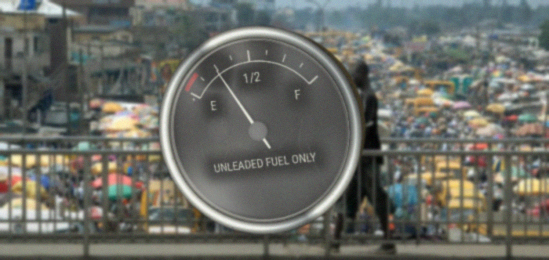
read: **0.25**
